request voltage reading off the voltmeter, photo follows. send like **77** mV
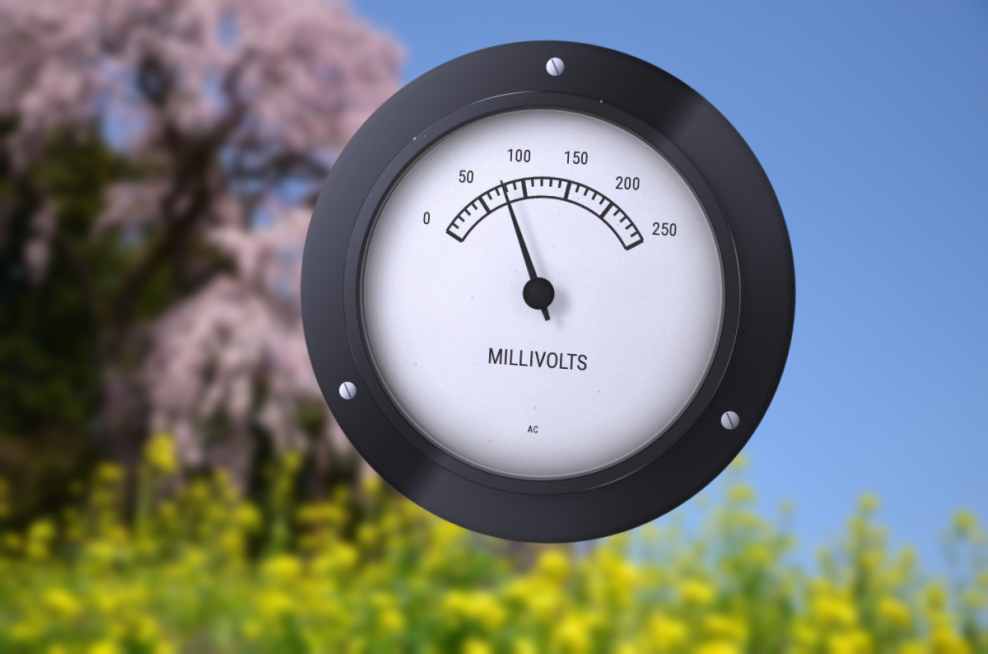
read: **80** mV
